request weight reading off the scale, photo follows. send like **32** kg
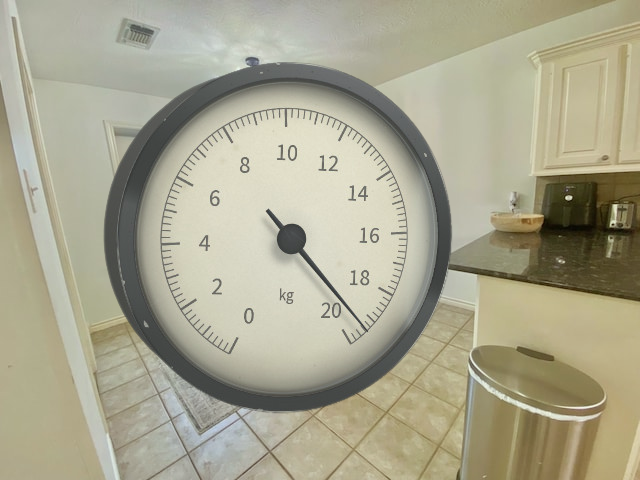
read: **19.4** kg
